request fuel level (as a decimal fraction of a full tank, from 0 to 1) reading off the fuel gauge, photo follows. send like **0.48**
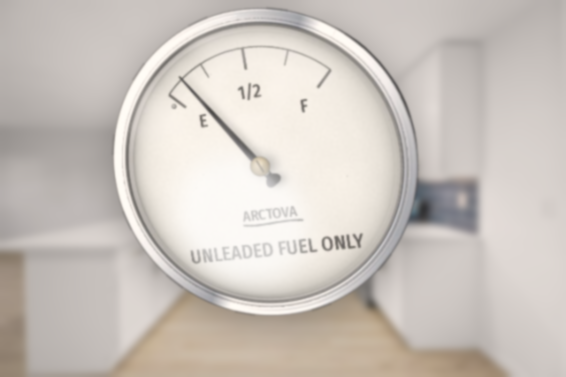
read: **0.125**
